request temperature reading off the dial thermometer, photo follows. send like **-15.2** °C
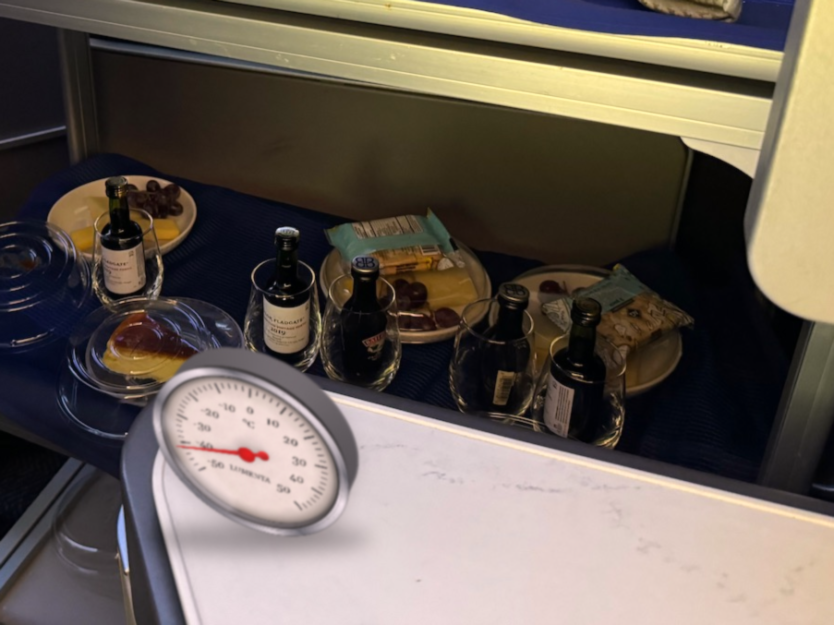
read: **-40** °C
